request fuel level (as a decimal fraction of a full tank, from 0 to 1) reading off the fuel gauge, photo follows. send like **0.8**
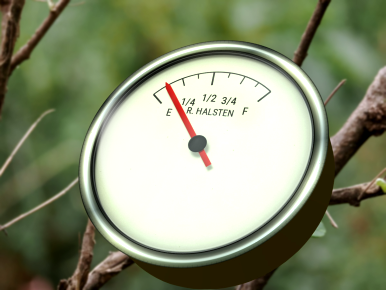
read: **0.125**
